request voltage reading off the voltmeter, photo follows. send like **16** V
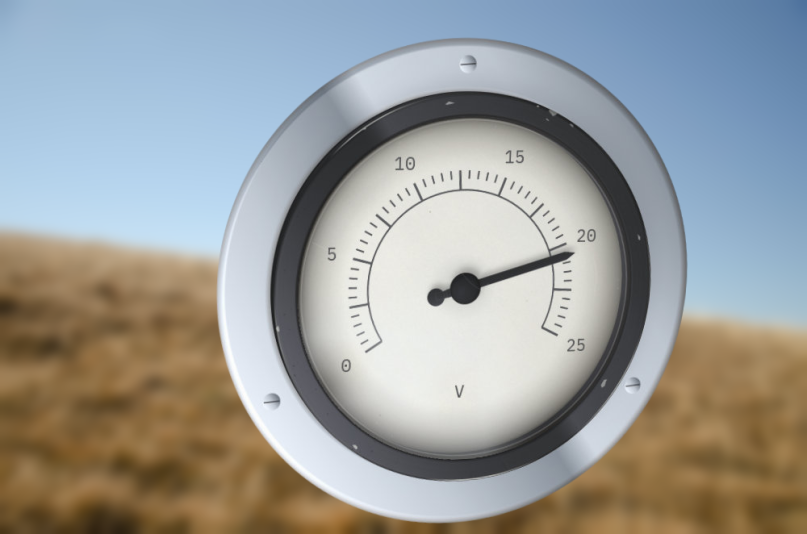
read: **20.5** V
